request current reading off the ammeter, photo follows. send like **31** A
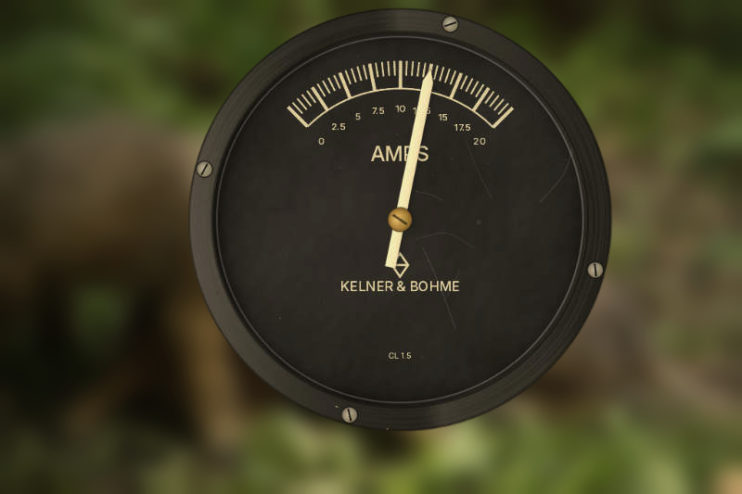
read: **12.5** A
